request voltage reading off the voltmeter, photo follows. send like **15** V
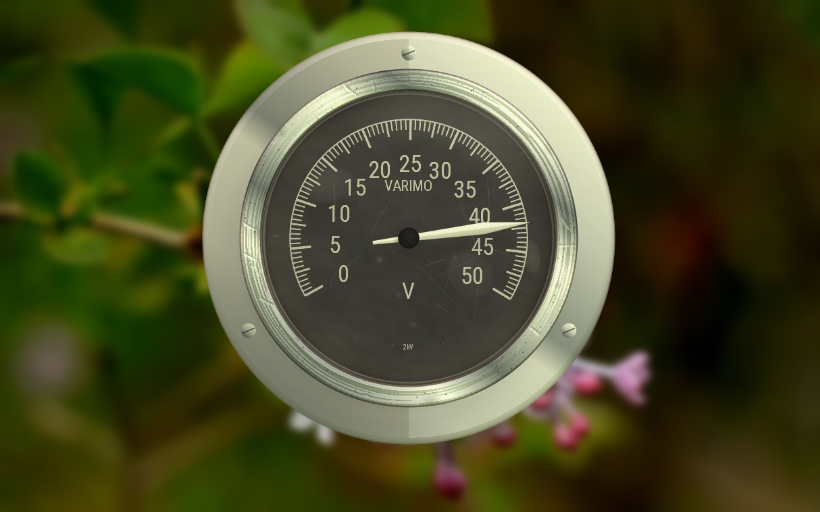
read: **42** V
